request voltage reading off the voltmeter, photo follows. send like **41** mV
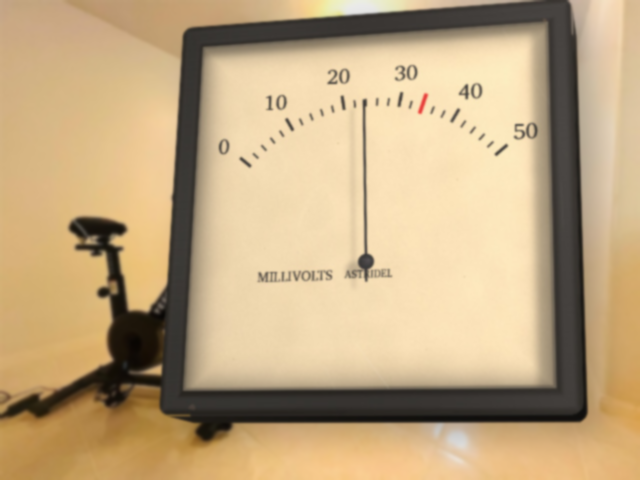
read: **24** mV
